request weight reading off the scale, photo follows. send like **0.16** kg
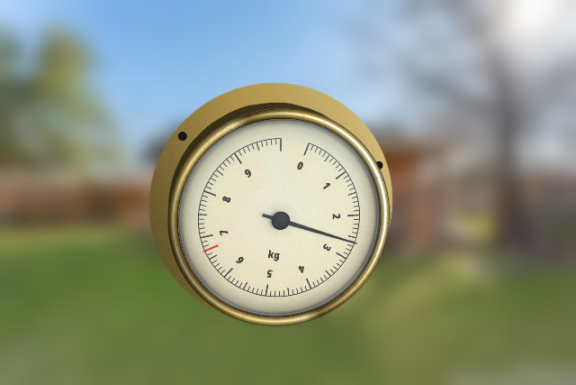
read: **2.6** kg
